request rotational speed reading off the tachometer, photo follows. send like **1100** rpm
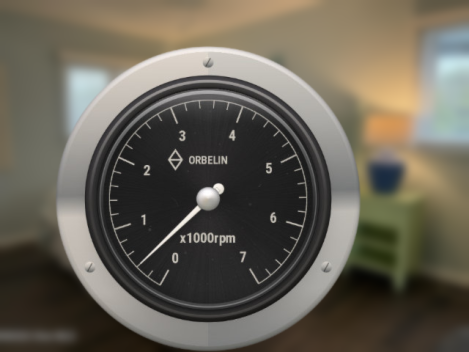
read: **400** rpm
